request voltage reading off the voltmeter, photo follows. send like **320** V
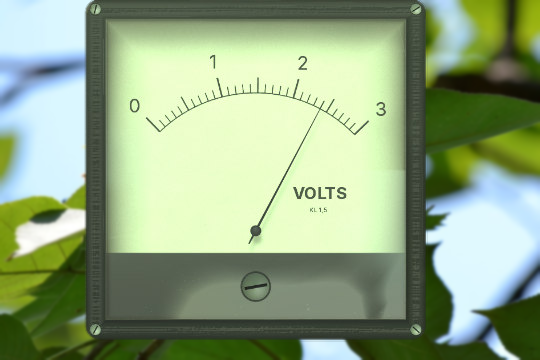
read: **2.4** V
